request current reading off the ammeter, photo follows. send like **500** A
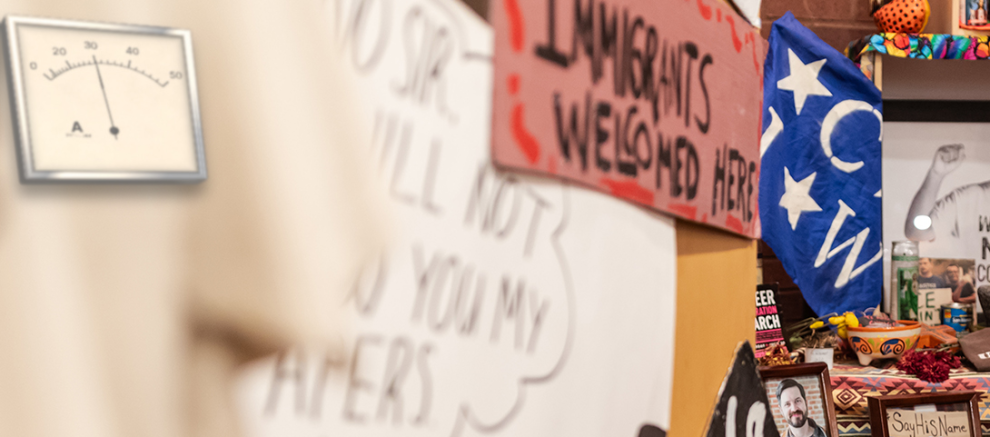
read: **30** A
